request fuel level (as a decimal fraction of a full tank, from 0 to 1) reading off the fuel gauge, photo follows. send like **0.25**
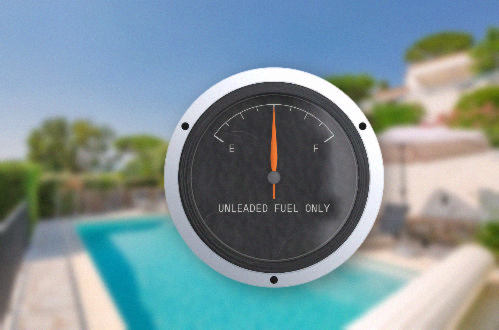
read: **0.5**
